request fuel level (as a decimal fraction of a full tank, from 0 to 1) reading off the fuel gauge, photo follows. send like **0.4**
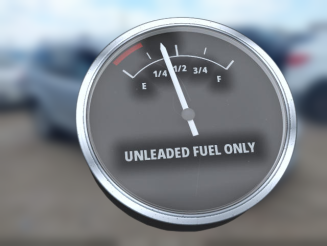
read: **0.375**
